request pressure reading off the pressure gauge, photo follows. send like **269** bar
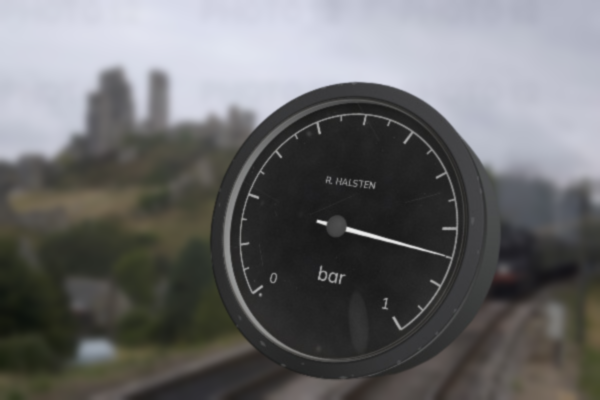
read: **0.85** bar
